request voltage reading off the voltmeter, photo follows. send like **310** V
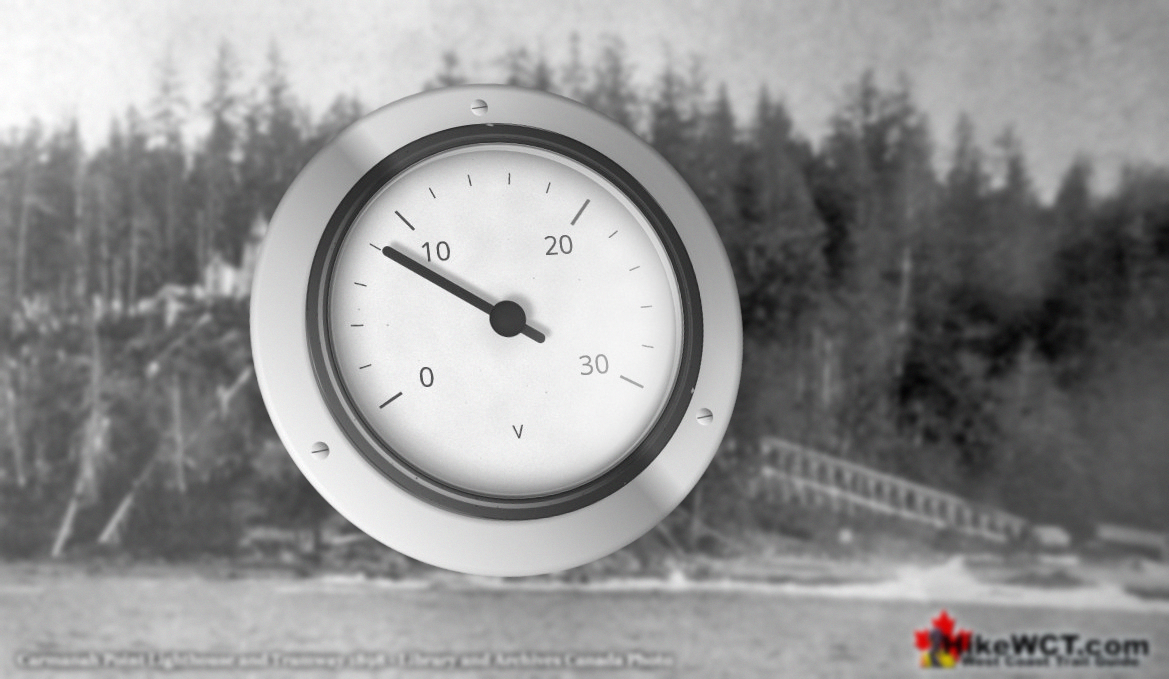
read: **8** V
